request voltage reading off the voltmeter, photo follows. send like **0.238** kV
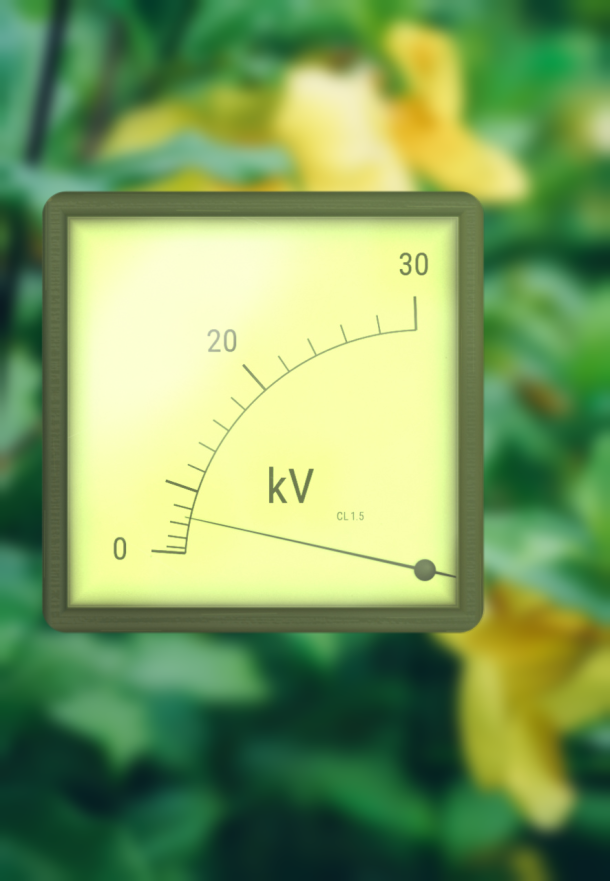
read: **7** kV
